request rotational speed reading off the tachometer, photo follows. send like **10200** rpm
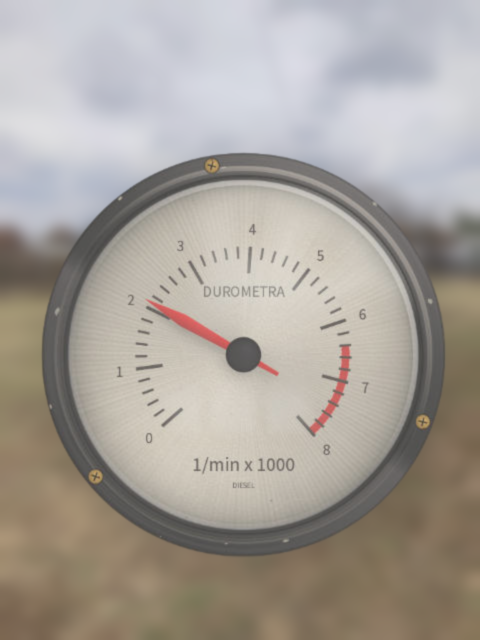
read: **2100** rpm
